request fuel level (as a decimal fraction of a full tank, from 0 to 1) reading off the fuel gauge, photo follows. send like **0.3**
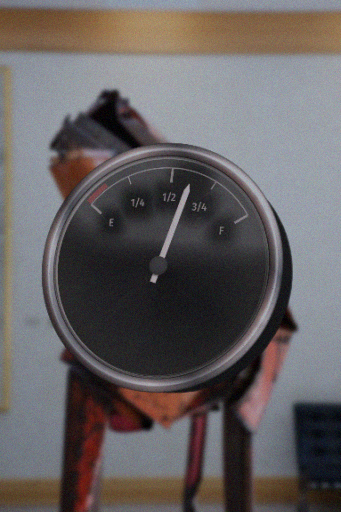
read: **0.625**
